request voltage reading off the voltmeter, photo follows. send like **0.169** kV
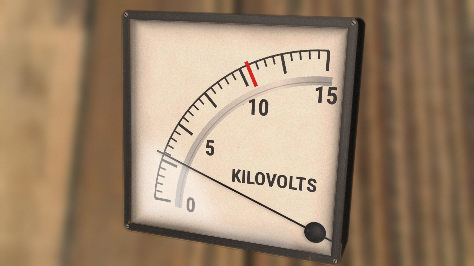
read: **3** kV
